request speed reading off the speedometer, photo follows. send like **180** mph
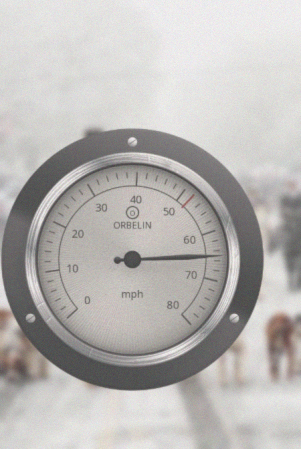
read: **65** mph
